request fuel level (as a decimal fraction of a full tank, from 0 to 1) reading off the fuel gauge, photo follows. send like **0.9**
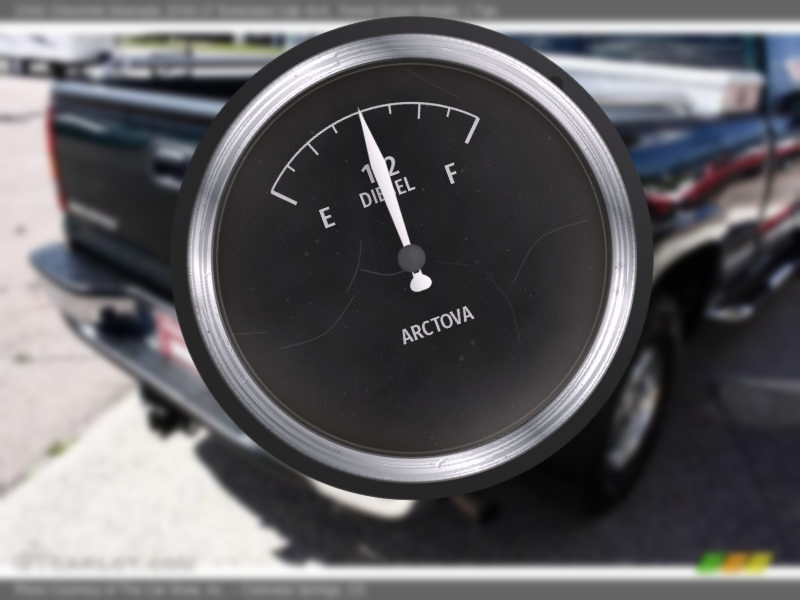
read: **0.5**
